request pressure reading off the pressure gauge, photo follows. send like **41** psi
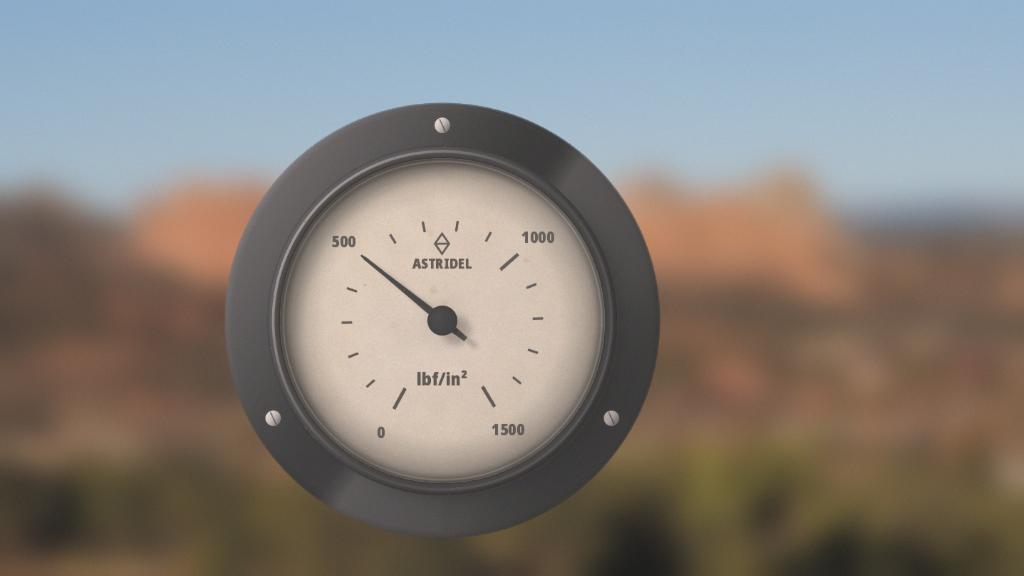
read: **500** psi
